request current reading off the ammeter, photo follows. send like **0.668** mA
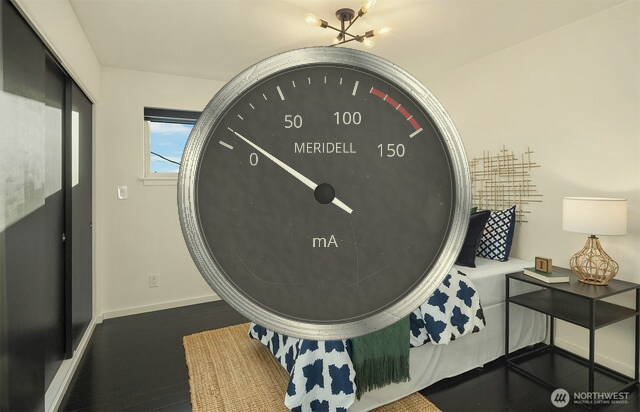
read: **10** mA
